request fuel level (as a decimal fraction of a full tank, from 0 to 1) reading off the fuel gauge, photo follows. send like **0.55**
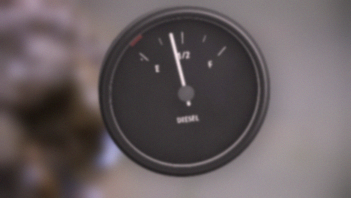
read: **0.375**
